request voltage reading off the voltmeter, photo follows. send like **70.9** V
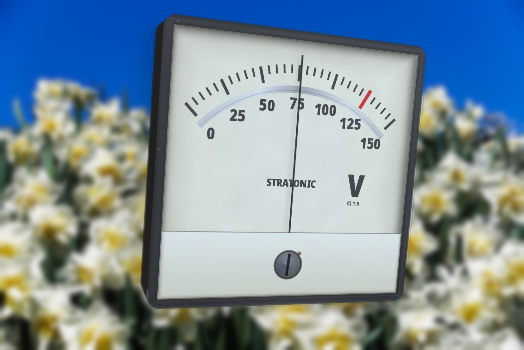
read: **75** V
